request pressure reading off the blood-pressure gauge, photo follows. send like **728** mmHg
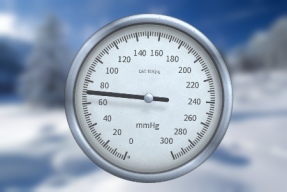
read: **70** mmHg
